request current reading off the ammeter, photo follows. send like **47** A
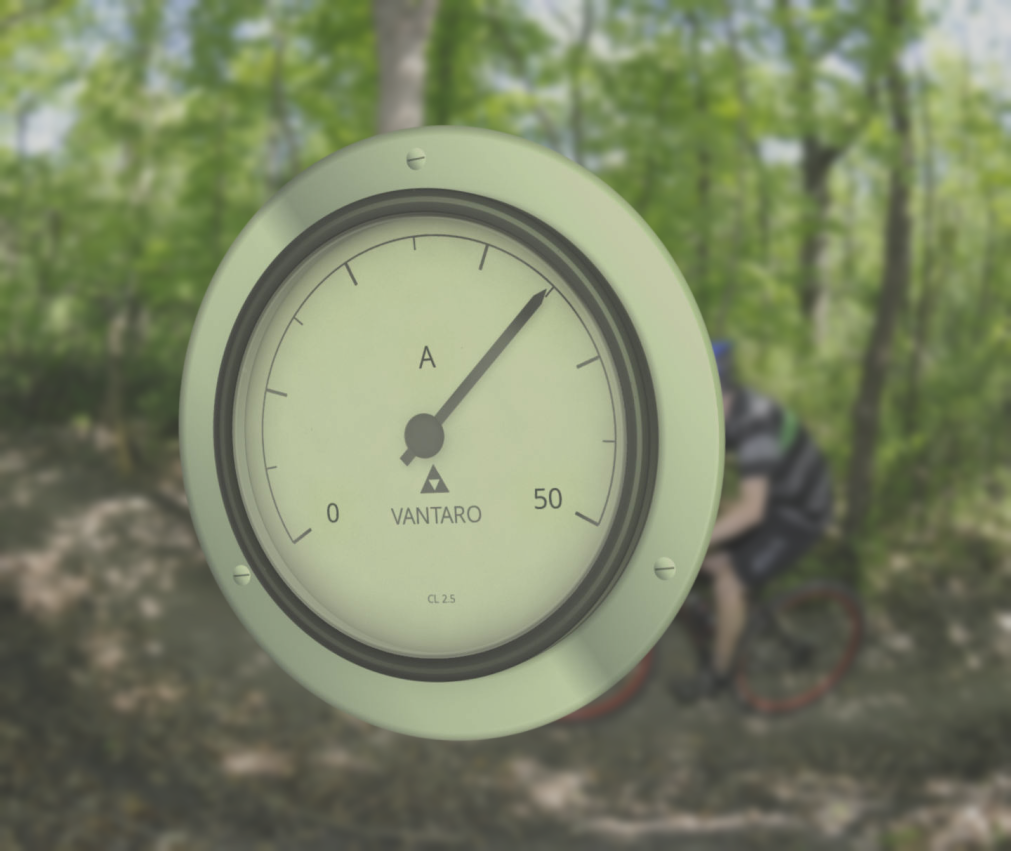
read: **35** A
